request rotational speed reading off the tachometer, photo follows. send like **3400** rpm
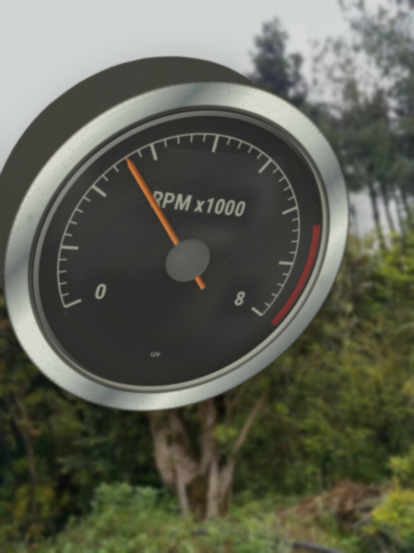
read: **2600** rpm
